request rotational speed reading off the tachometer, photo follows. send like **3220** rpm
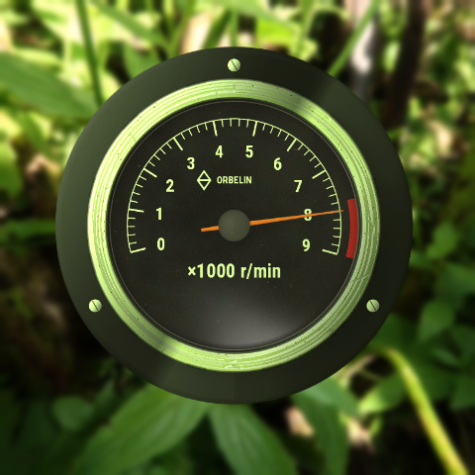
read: **8000** rpm
